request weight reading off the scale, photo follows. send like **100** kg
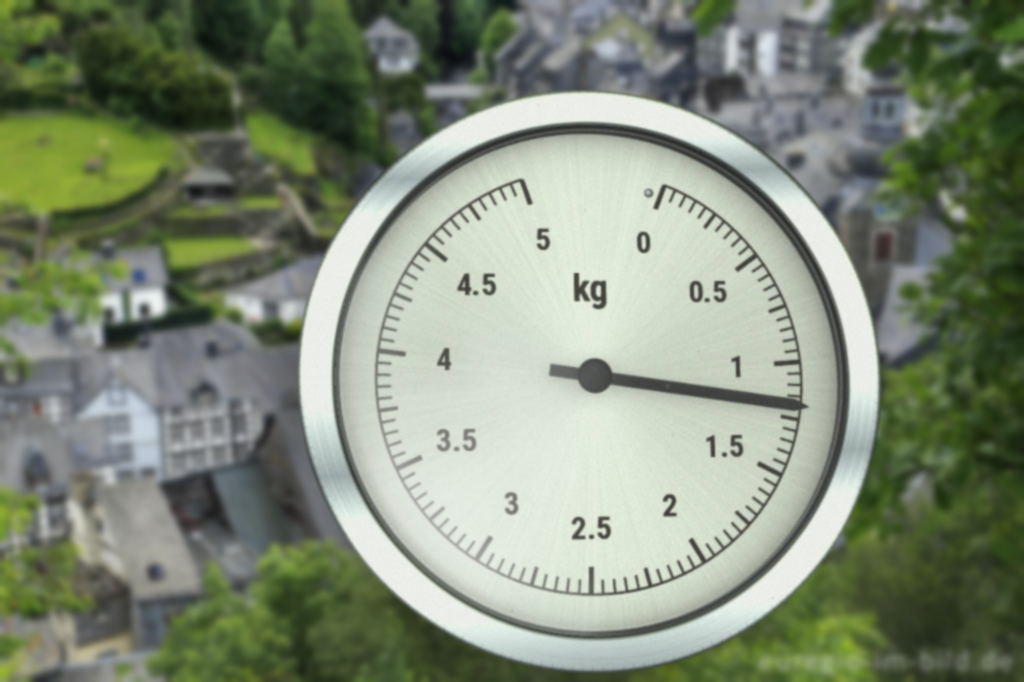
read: **1.2** kg
